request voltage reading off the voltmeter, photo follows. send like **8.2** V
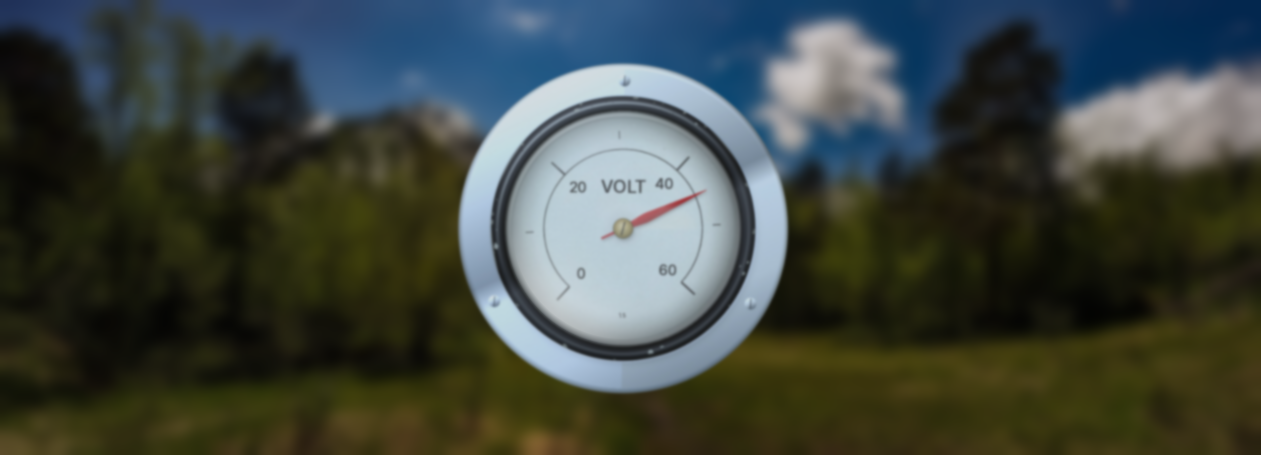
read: **45** V
